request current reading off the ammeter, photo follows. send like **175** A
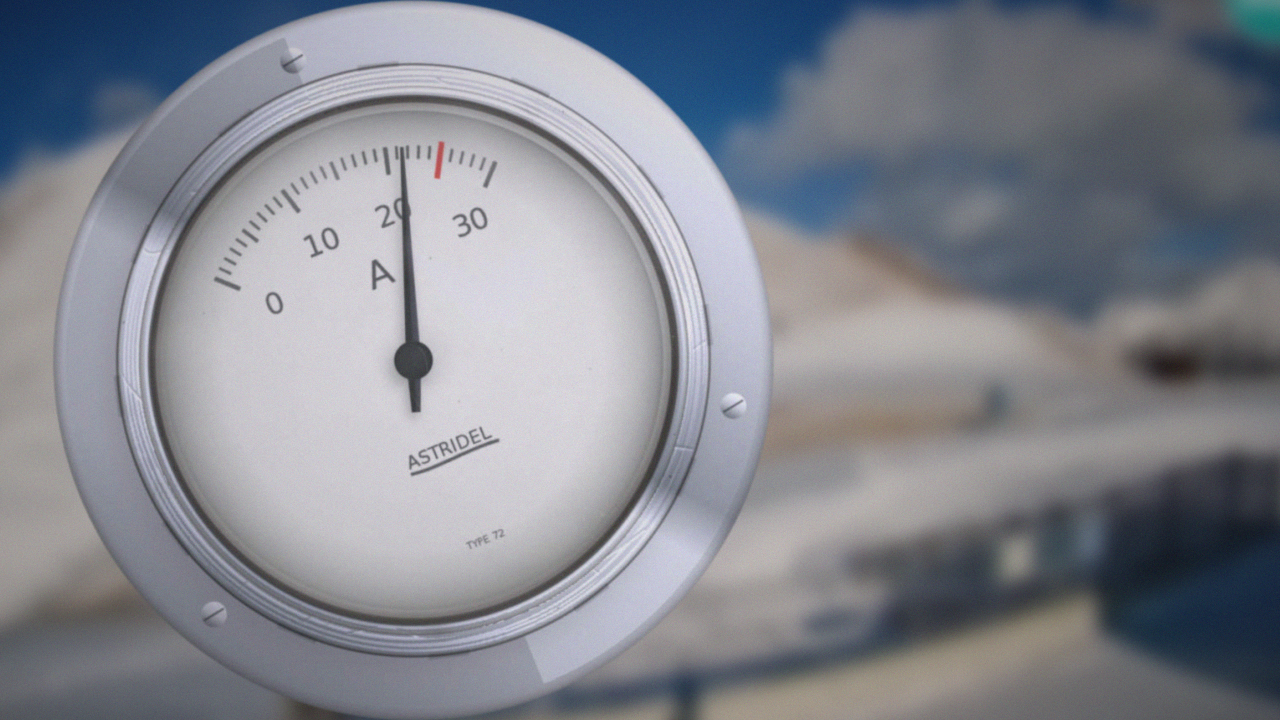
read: **21.5** A
